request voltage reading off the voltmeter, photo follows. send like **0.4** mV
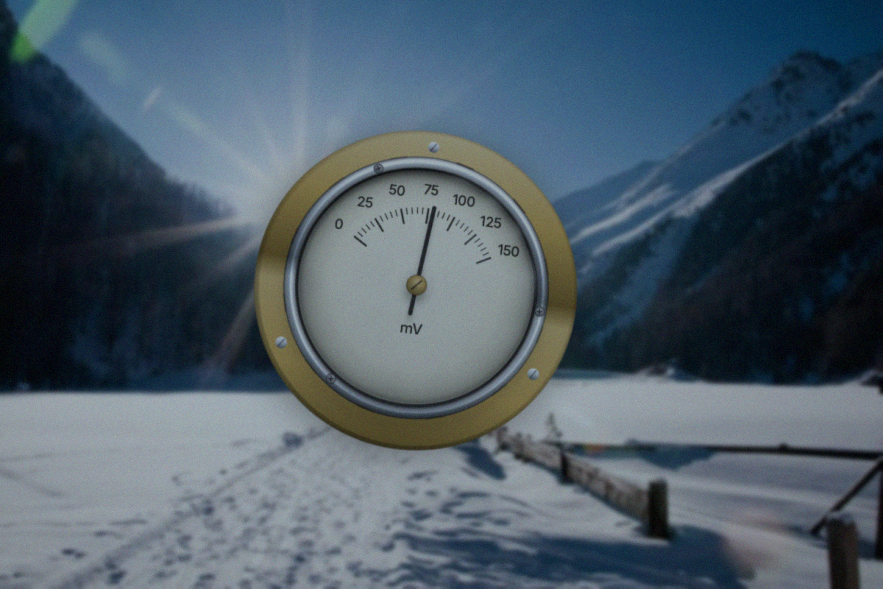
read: **80** mV
